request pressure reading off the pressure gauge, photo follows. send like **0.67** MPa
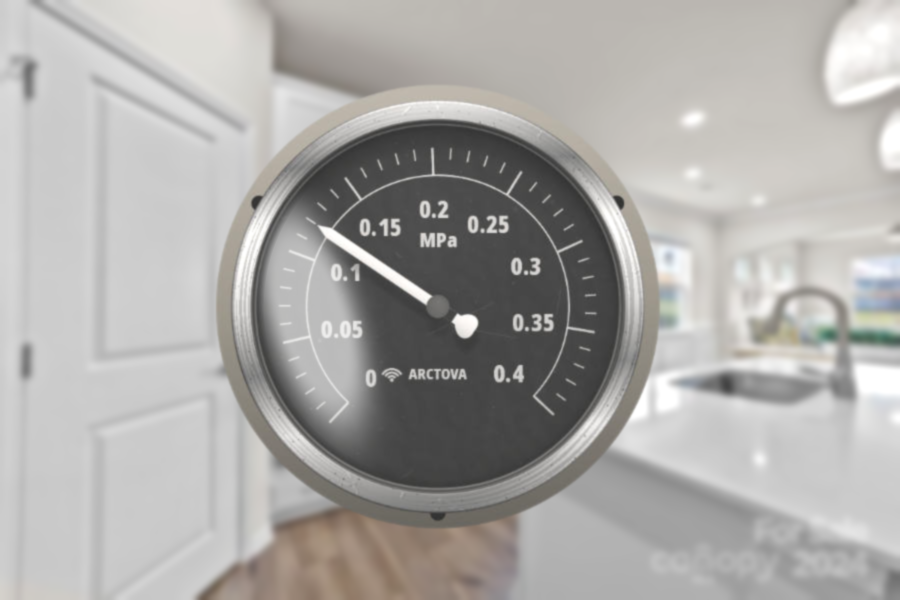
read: **0.12** MPa
